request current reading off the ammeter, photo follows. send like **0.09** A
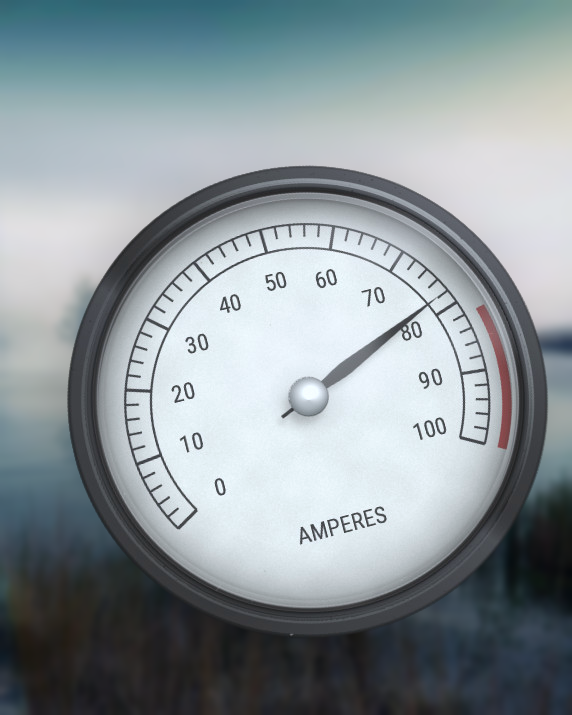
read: **78** A
